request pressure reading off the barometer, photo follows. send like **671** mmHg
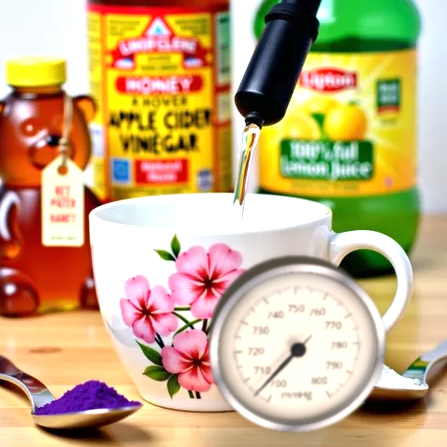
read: **705** mmHg
